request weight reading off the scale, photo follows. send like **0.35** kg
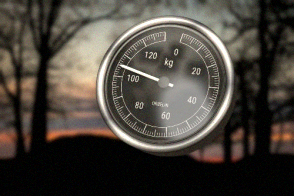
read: **105** kg
